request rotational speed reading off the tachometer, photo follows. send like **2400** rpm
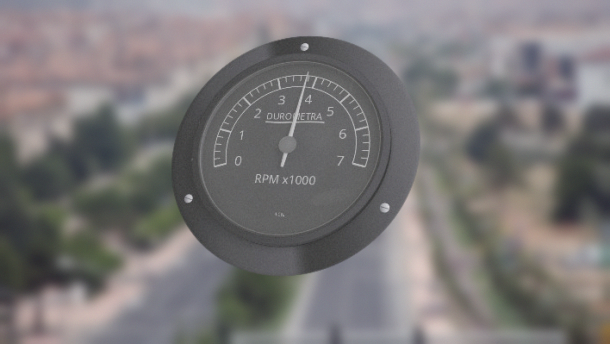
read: **3800** rpm
